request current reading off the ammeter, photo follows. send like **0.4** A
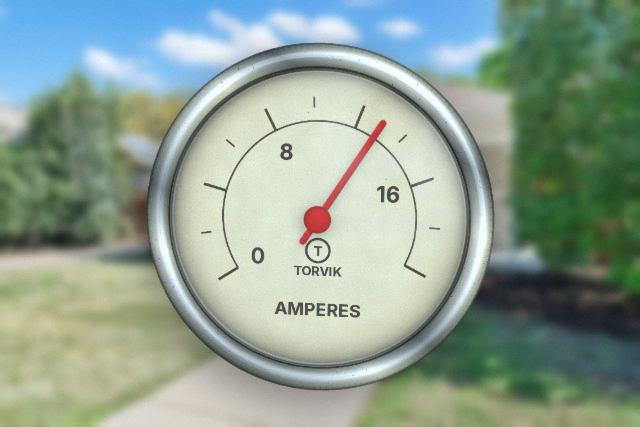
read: **13** A
